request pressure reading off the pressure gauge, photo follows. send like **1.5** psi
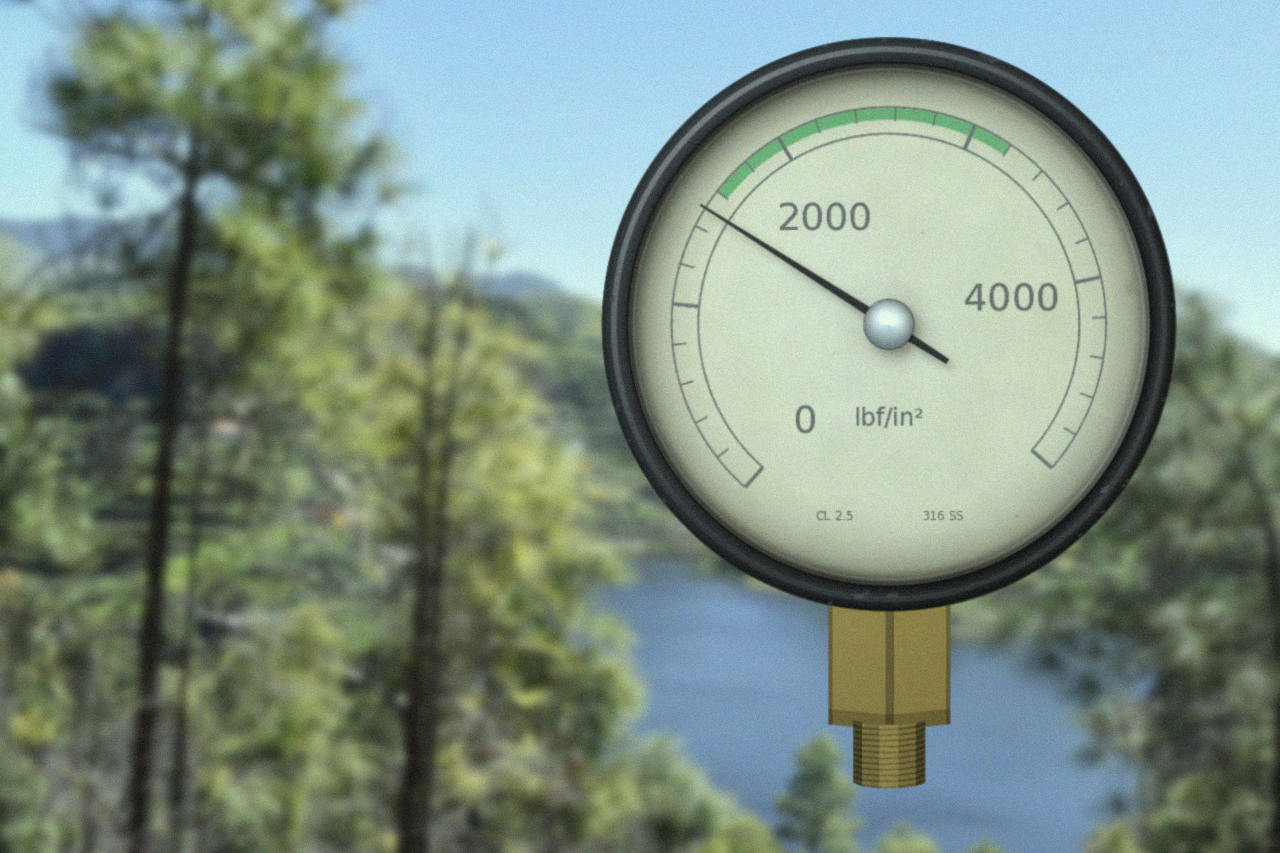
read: **1500** psi
